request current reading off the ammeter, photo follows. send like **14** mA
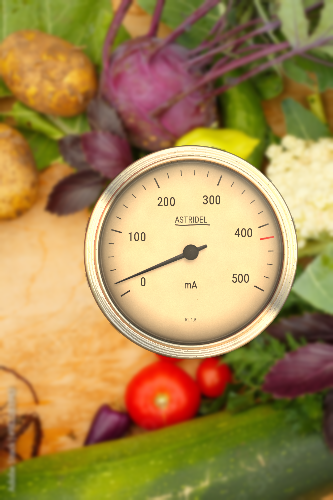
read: **20** mA
